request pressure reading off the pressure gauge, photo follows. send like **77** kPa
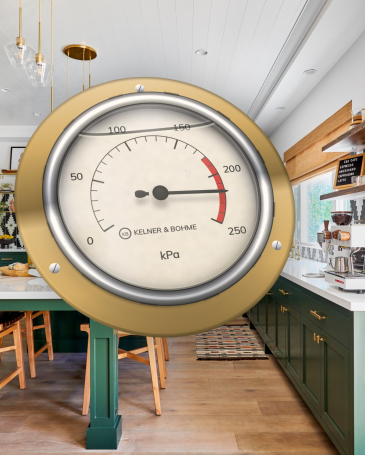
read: **220** kPa
